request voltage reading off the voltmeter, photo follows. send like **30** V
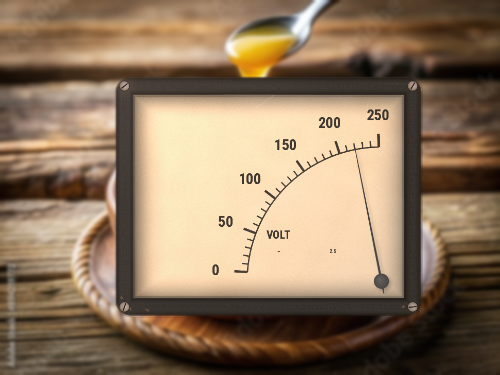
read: **220** V
